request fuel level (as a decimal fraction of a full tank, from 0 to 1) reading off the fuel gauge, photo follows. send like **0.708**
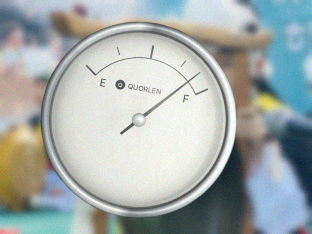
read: **0.875**
